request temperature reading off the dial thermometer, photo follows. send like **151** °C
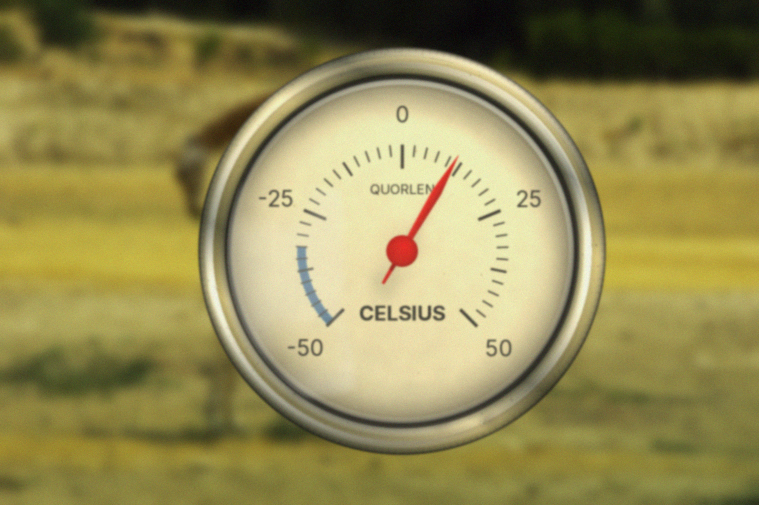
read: **11.25** °C
